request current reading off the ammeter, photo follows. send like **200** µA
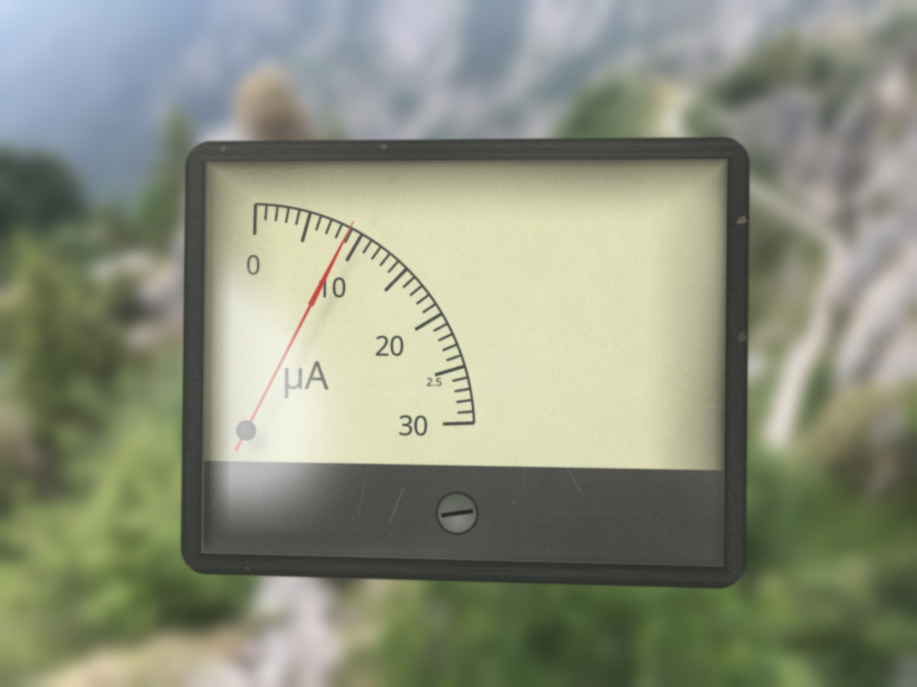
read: **9** µA
